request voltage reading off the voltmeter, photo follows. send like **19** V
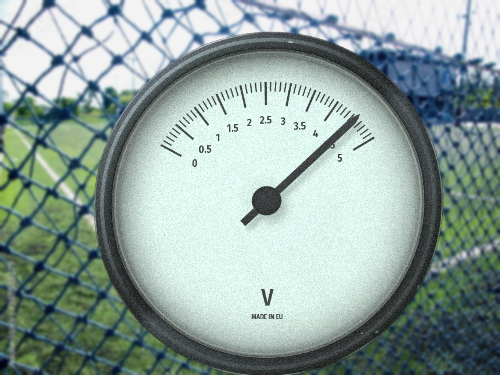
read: **4.5** V
